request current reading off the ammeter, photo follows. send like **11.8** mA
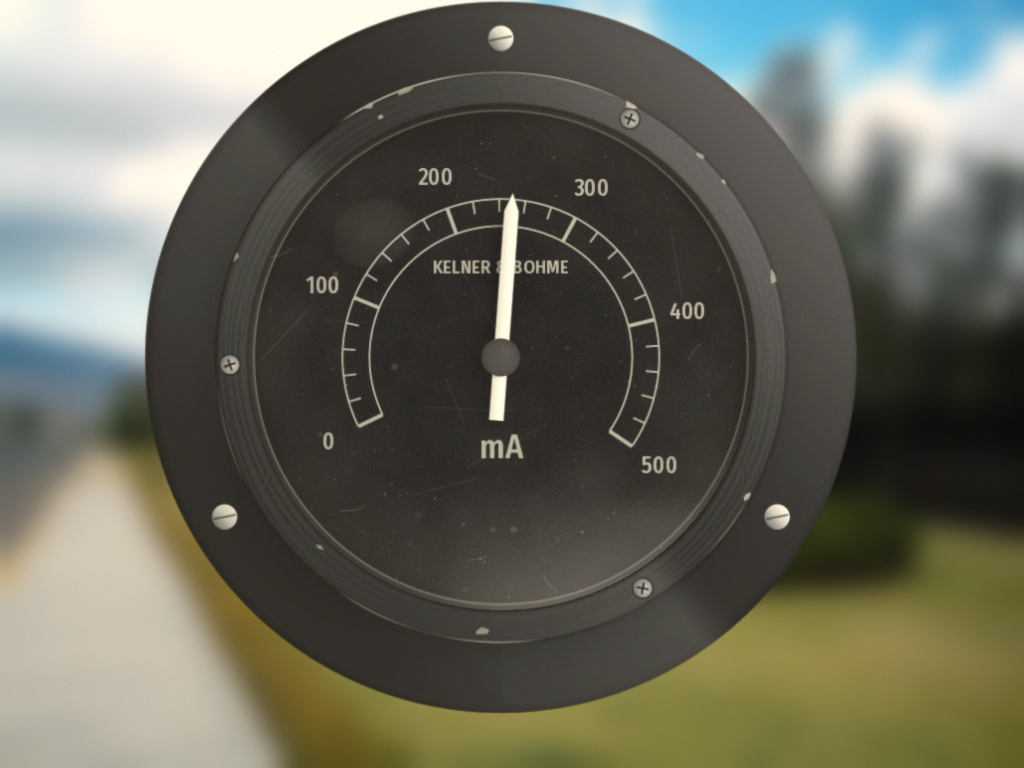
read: **250** mA
